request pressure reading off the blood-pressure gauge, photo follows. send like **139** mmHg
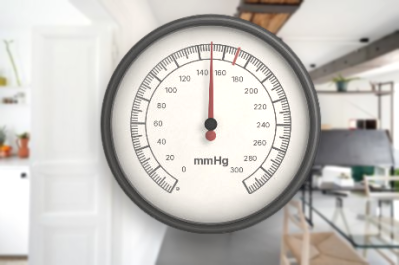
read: **150** mmHg
